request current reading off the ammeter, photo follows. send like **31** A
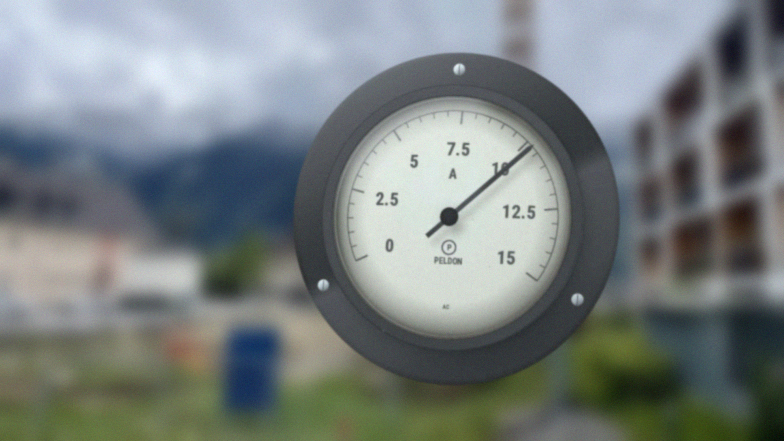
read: **10.25** A
